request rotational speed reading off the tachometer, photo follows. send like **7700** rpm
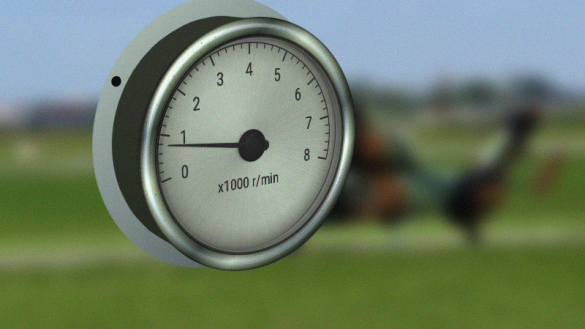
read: **800** rpm
